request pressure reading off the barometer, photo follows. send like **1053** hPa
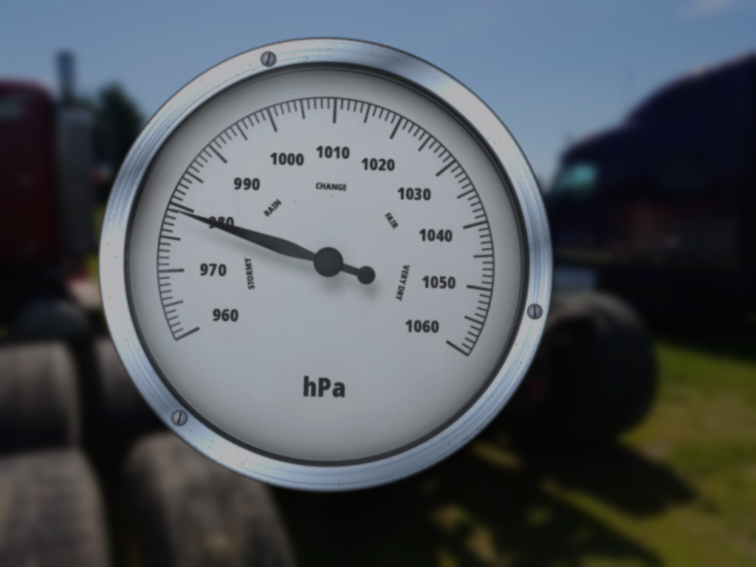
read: **979** hPa
